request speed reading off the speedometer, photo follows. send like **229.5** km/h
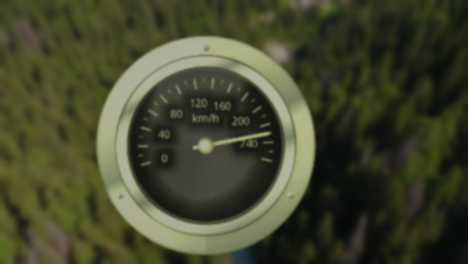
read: **230** km/h
